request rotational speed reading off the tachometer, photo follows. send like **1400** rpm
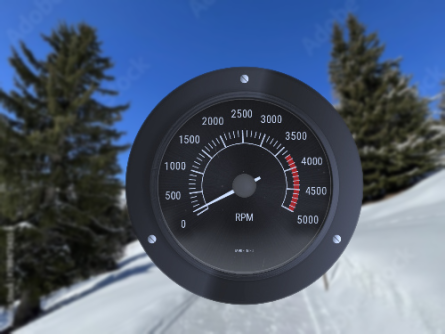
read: **100** rpm
